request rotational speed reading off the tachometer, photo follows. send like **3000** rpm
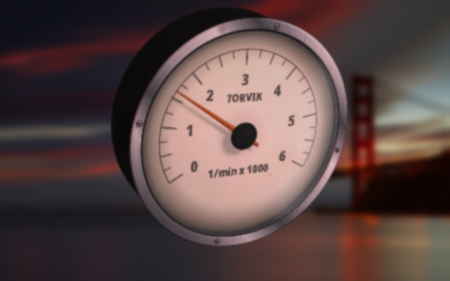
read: **1625** rpm
